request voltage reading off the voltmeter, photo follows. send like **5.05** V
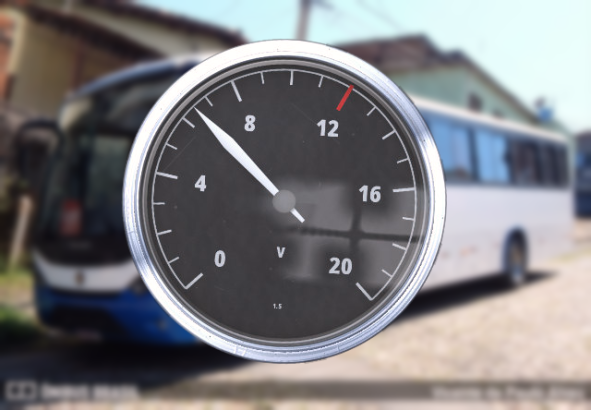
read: **6.5** V
